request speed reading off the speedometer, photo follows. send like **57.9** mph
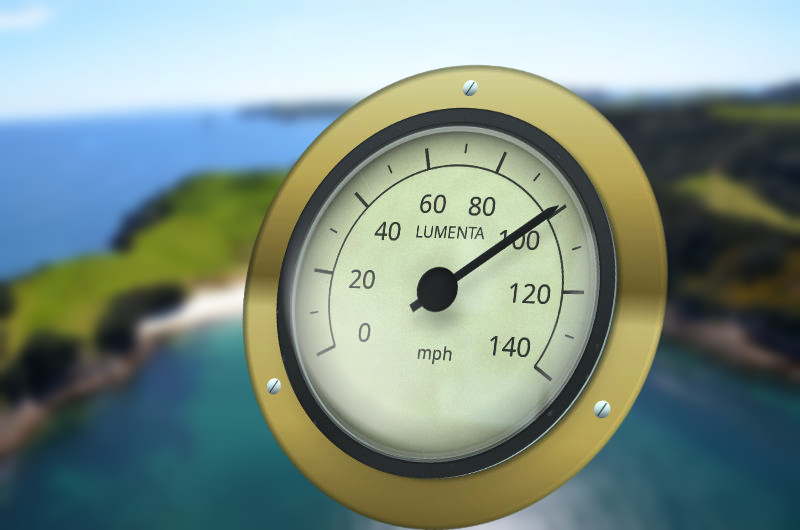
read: **100** mph
